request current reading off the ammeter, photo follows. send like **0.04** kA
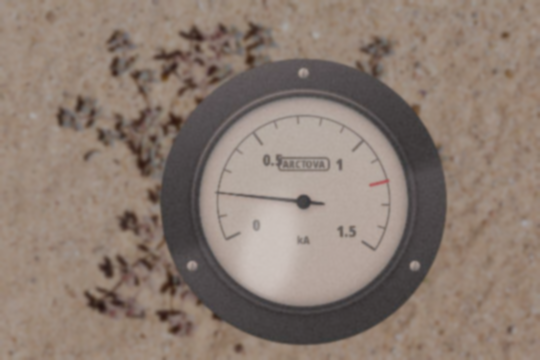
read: **0.2** kA
